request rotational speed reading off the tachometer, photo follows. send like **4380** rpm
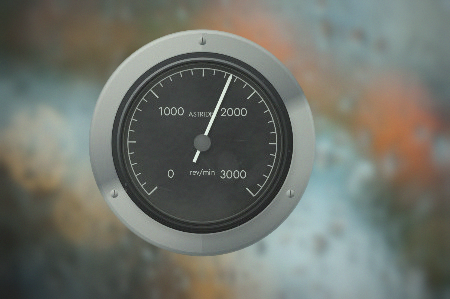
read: **1750** rpm
